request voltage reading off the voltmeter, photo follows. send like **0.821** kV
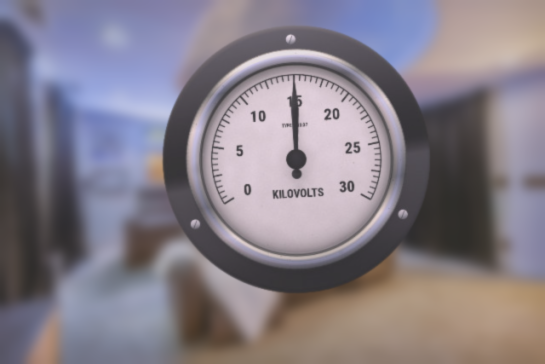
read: **15** kV
